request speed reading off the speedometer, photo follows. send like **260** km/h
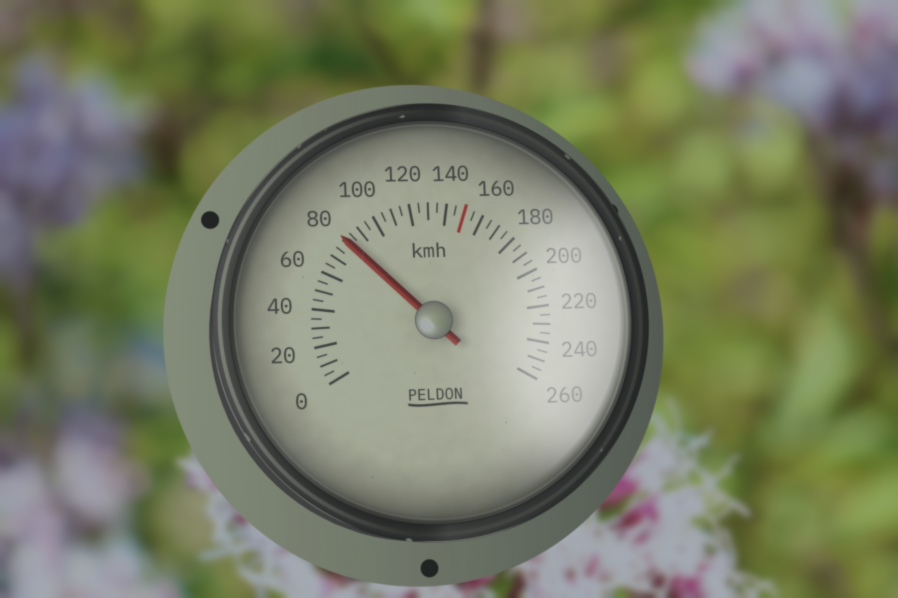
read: **80** km/h
